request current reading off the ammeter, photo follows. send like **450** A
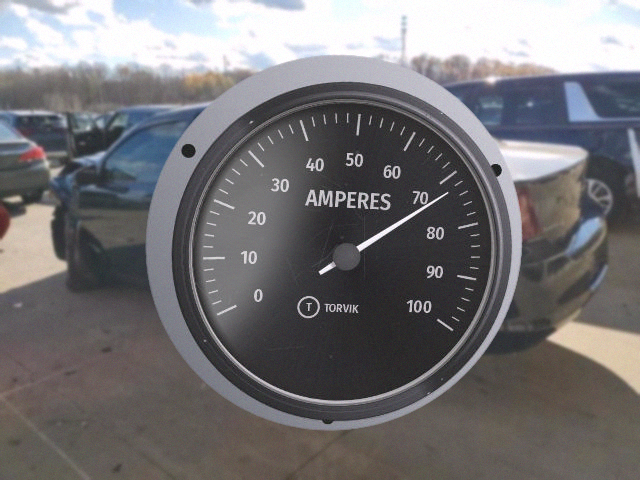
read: **72** A
